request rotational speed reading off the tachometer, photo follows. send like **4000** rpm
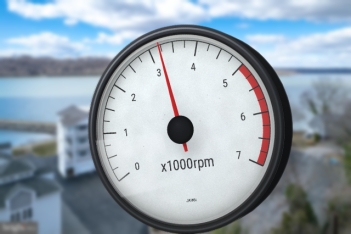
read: **3250** rpm
